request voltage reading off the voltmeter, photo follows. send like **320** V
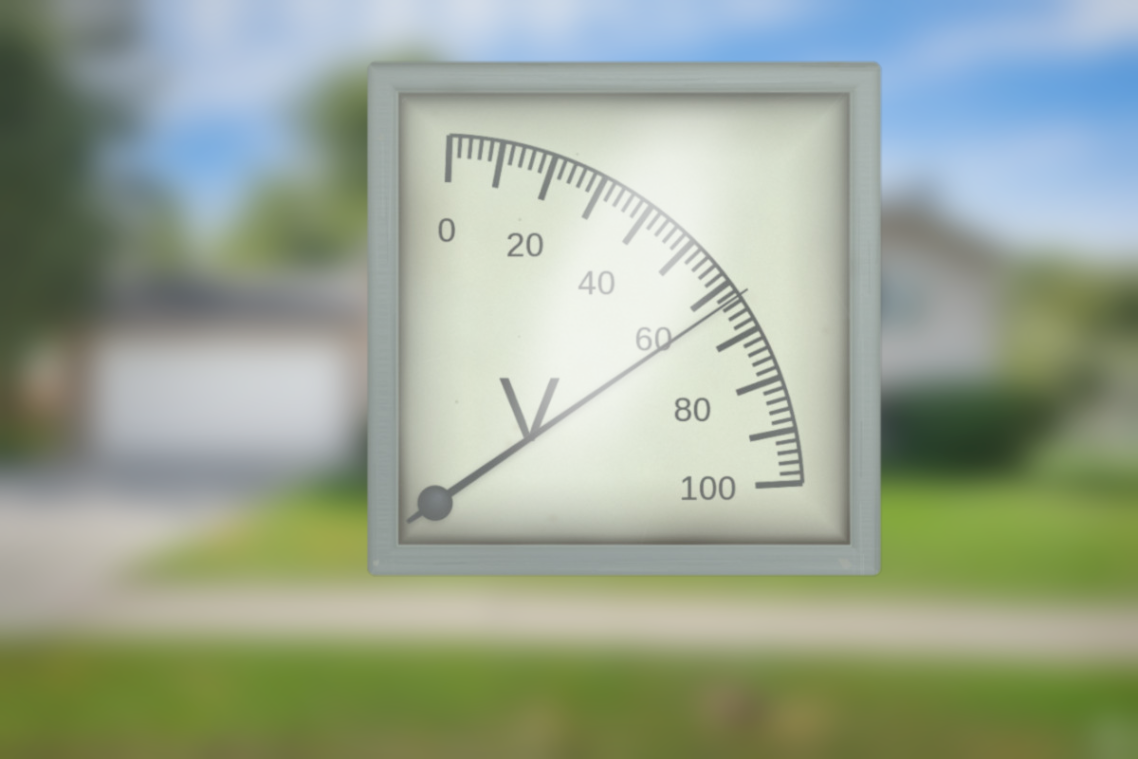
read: **63** V
